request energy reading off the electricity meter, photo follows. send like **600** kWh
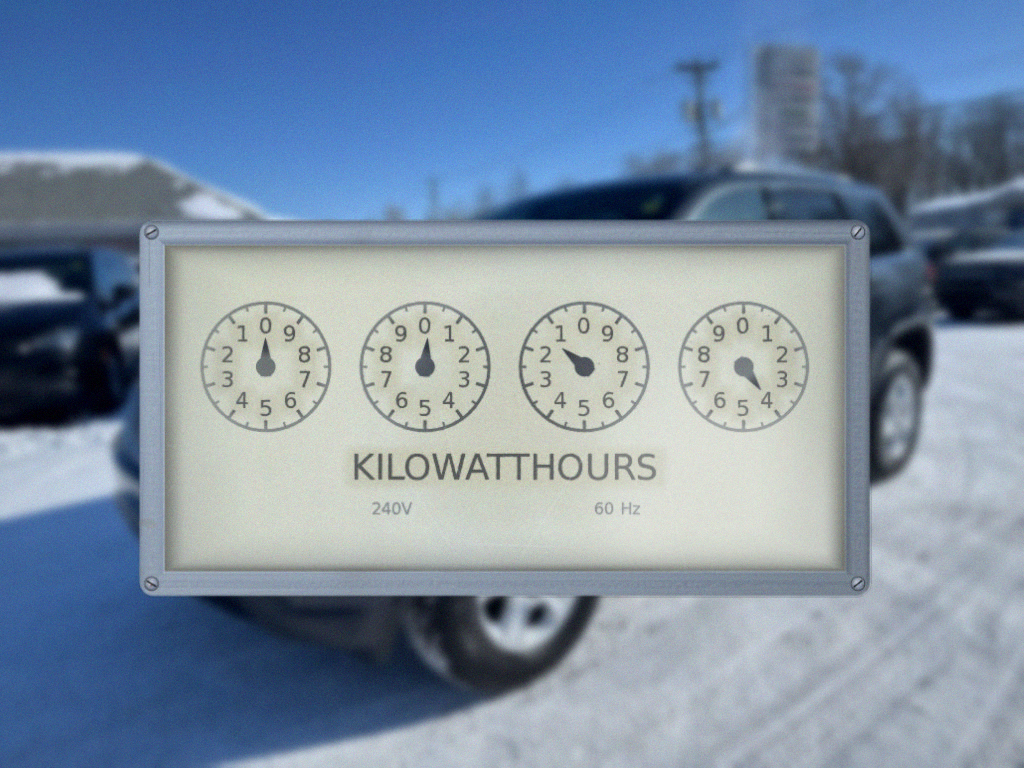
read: **14** kWh
